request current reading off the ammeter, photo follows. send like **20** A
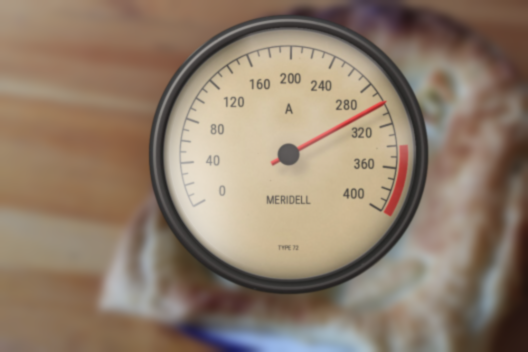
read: **300** A
